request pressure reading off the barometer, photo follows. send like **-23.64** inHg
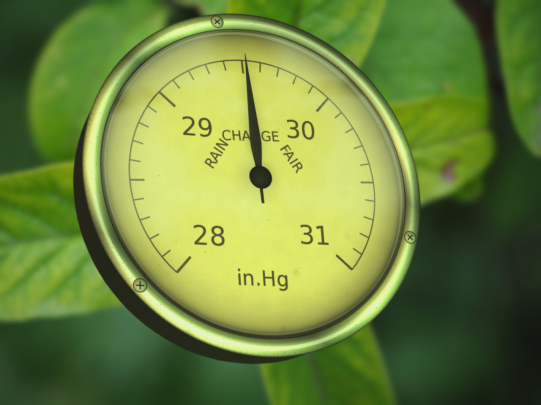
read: **29.5** inHg
